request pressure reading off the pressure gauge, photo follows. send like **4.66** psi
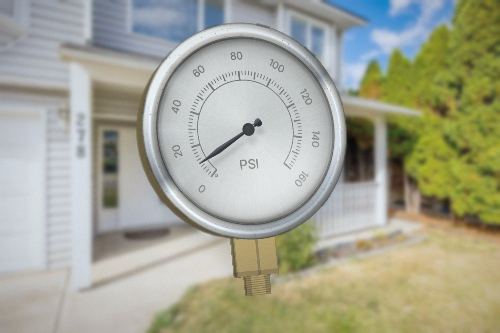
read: **10** psi
